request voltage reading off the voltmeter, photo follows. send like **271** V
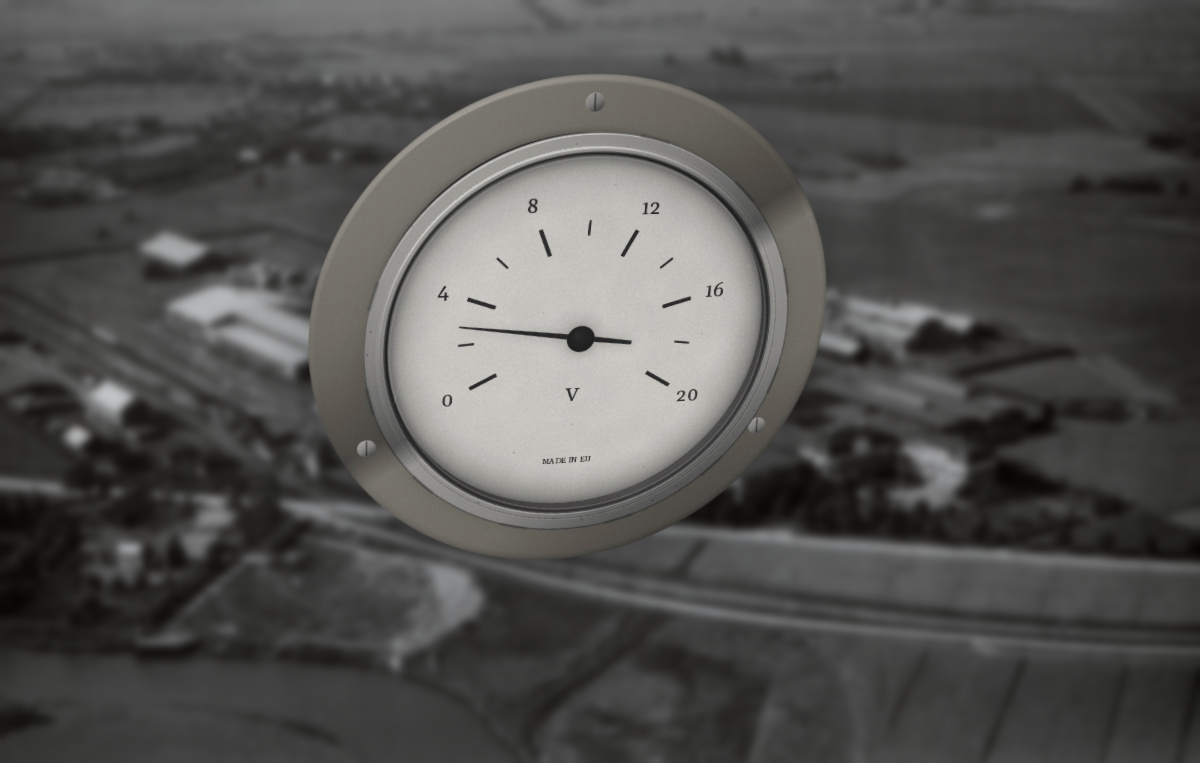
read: **3** V
